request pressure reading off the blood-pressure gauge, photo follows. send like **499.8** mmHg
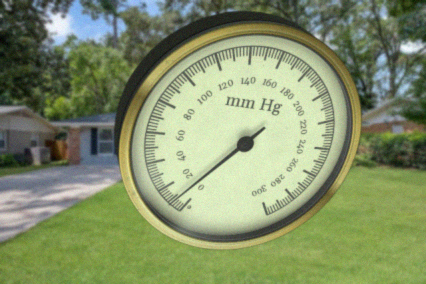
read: **10** mmHg
